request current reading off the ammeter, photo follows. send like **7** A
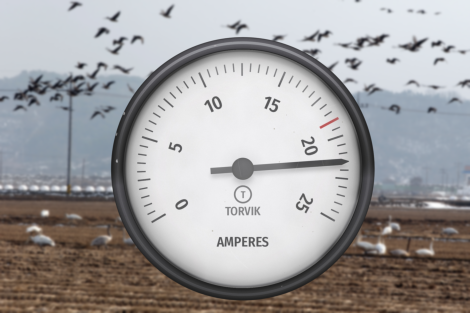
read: **21.5** A
